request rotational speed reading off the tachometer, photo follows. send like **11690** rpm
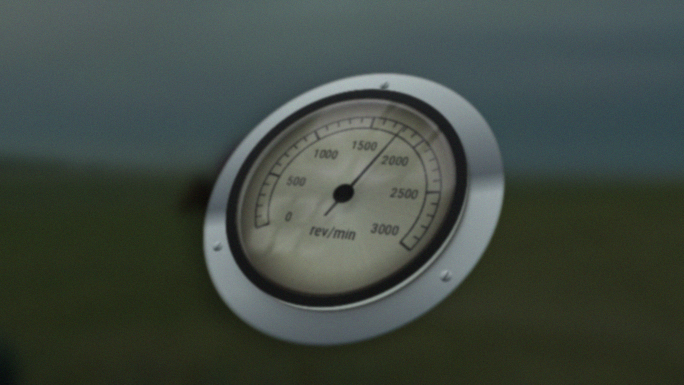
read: **1800** rpm
